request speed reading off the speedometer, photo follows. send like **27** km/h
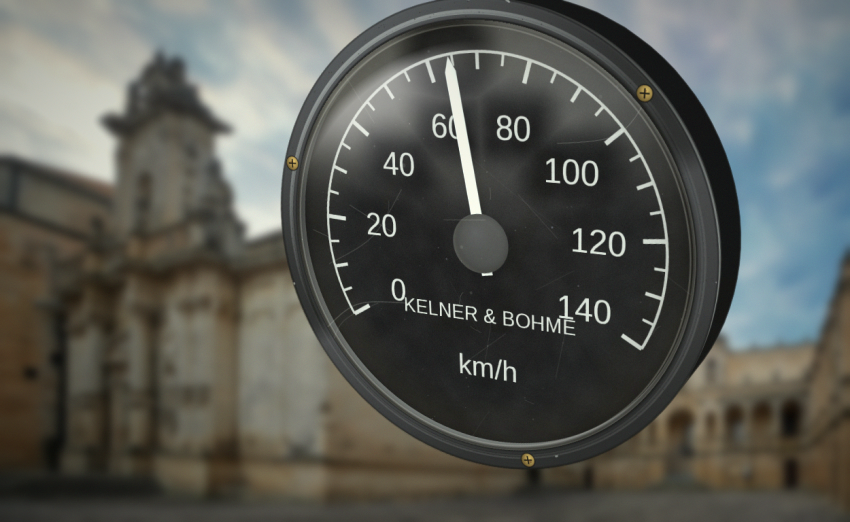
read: **65** km/h
